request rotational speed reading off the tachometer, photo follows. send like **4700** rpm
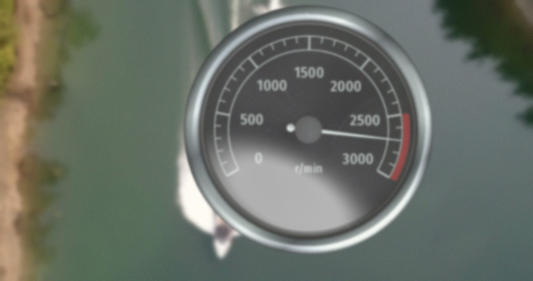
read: **2700** rpm
